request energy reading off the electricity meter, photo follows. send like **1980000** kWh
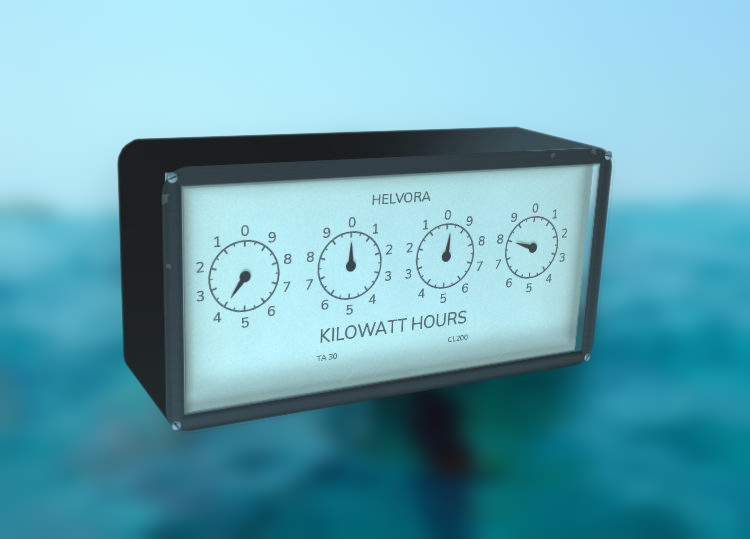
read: **3998** kWh
